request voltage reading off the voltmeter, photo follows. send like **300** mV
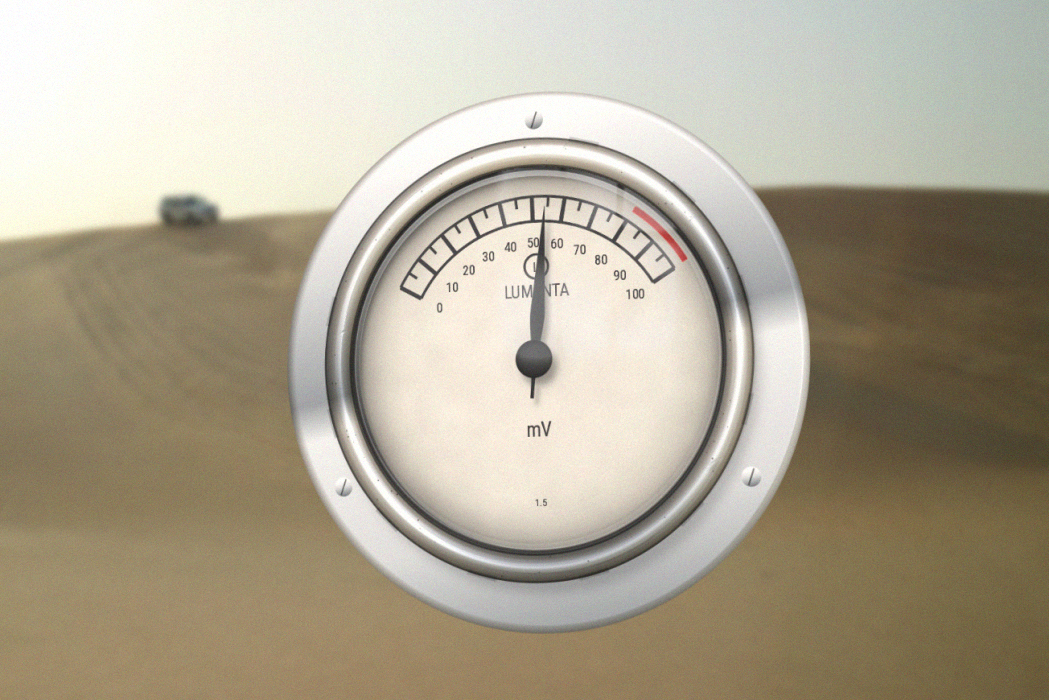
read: **55** mV
